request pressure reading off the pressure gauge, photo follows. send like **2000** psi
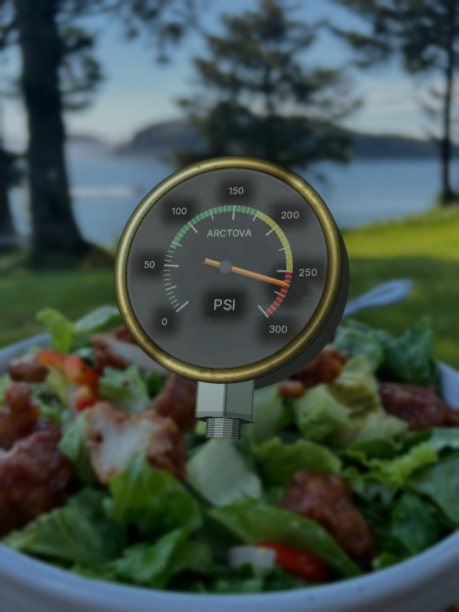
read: **265** psi
